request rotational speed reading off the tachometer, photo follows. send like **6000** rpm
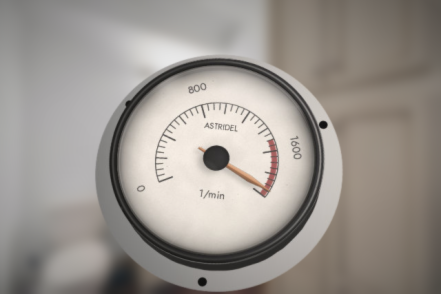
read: **1950** rpm
